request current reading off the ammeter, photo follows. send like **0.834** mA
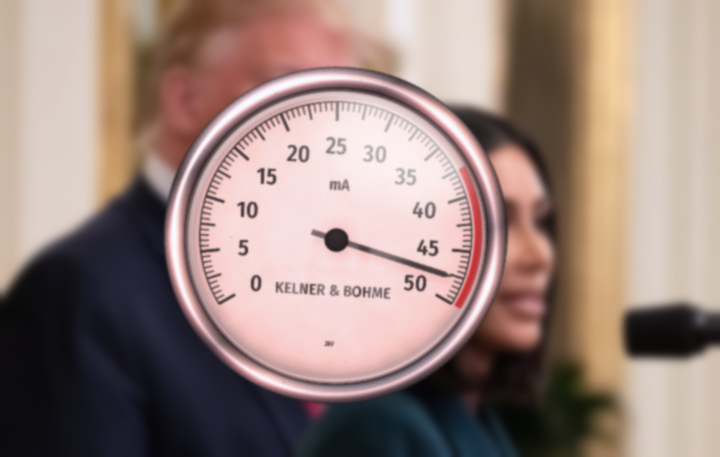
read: **47.5** mA
